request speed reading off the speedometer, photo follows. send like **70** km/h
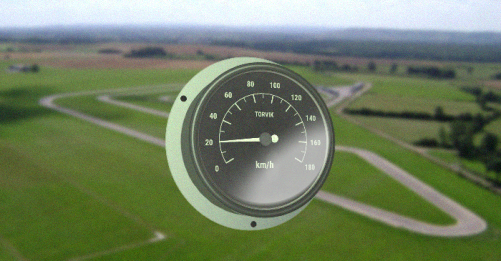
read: **20** km/h
